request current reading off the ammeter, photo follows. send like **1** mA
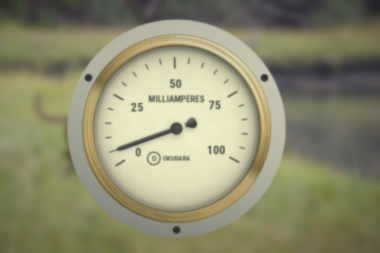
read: **5** mA
